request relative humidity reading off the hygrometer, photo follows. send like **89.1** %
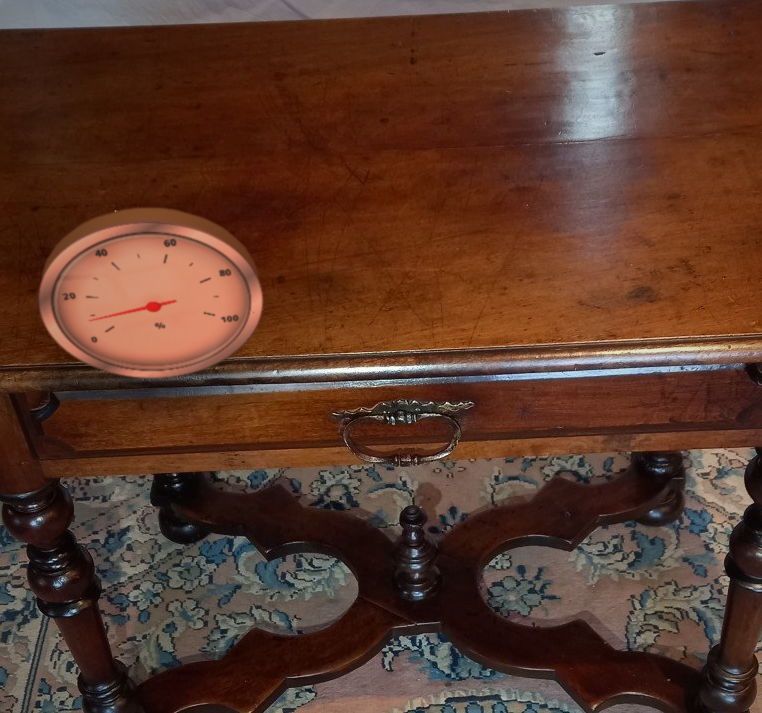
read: **10** %
